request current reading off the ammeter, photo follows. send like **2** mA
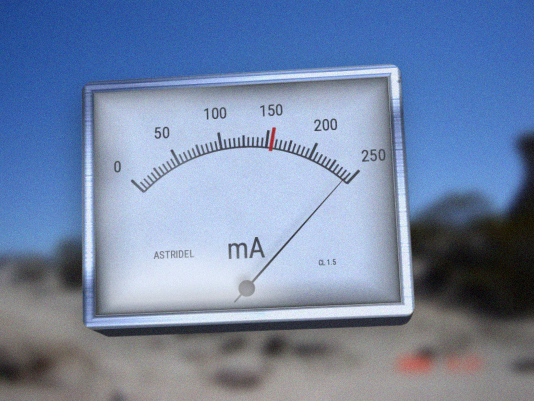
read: **245** mA
